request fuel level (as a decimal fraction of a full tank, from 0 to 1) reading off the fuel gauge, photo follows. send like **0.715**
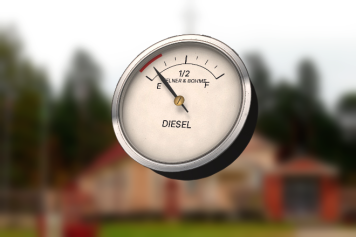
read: **0.125**
